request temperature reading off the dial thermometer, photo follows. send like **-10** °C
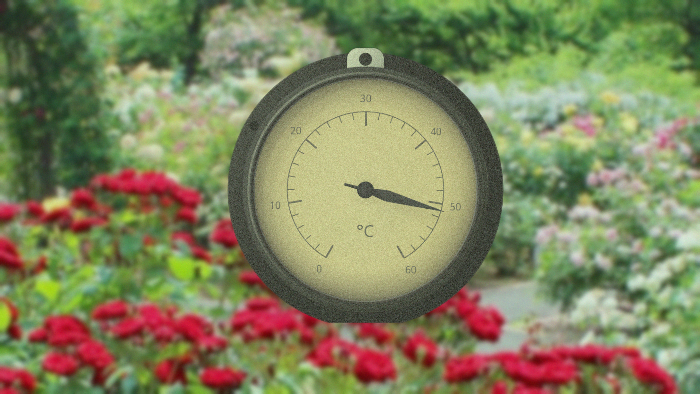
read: **51** °C
